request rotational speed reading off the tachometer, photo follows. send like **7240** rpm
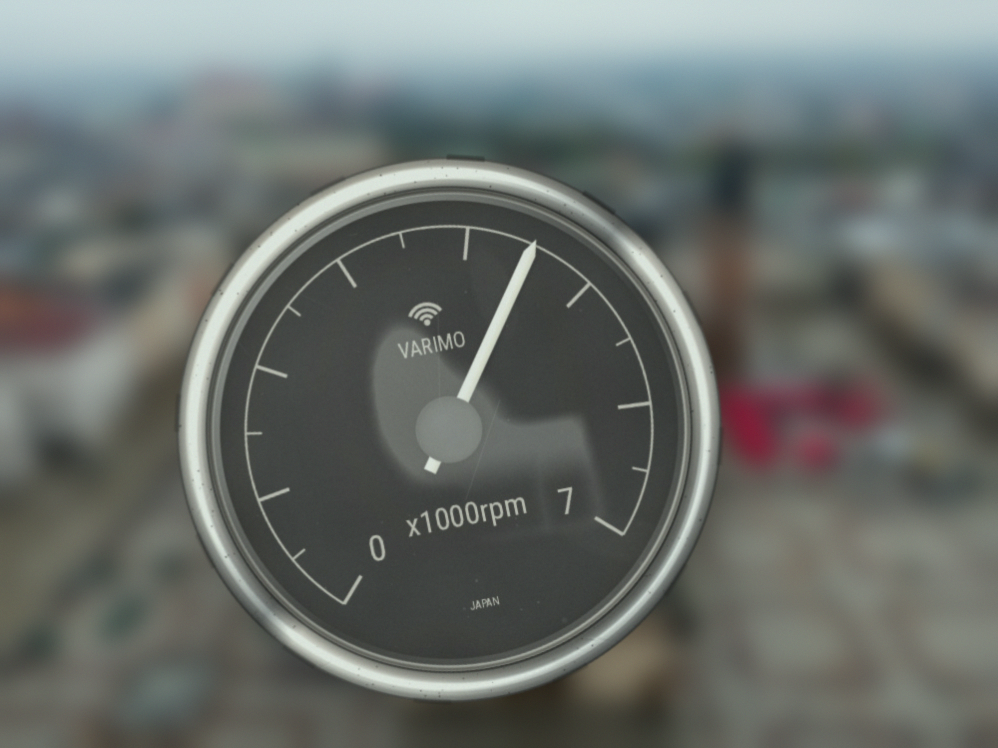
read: **4500** rpm
